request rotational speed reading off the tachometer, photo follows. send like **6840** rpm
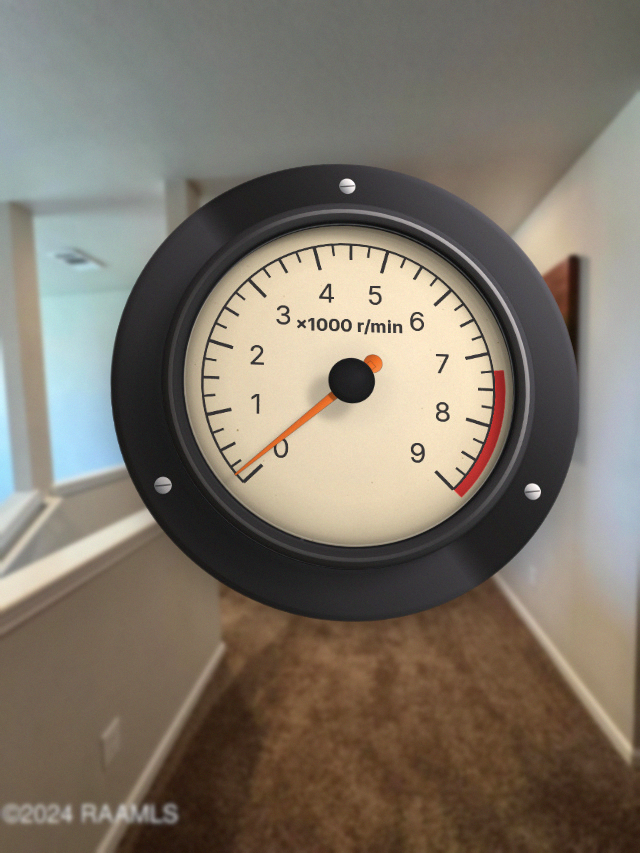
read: **125** rpm
